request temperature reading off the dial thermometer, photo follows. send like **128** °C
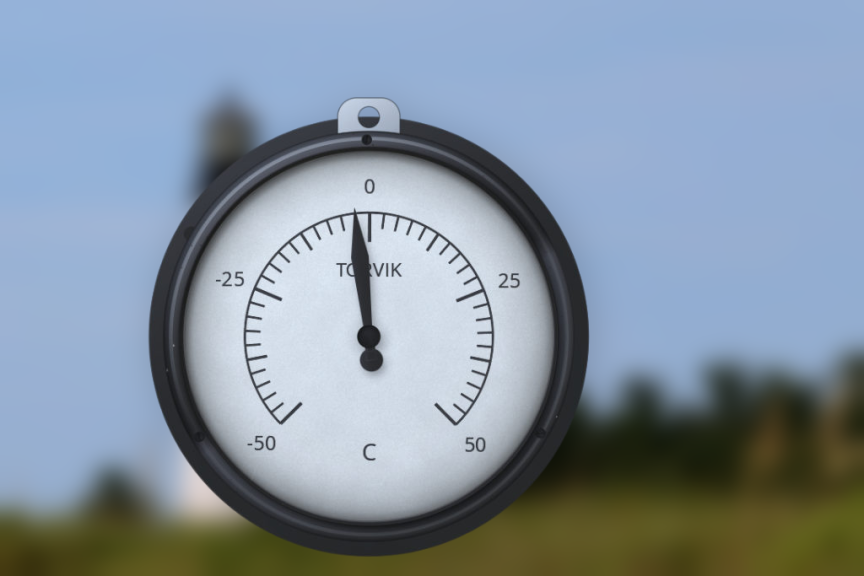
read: **-2.5** °C
